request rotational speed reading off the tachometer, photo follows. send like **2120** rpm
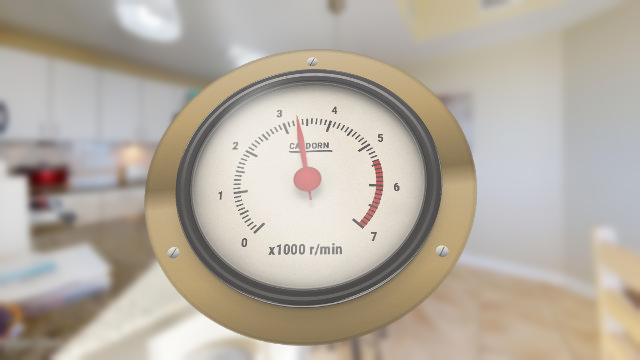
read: **3300** rpm
